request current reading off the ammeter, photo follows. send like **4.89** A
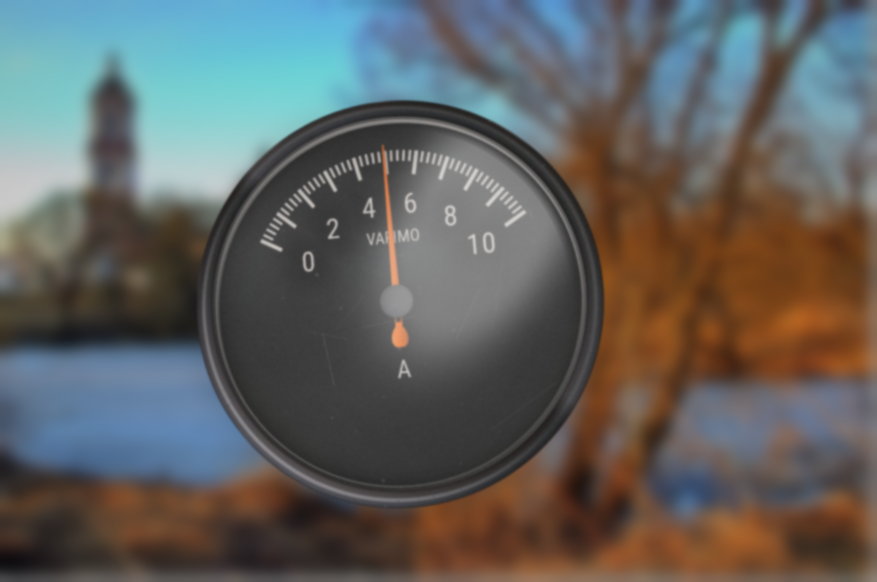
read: **5** A
